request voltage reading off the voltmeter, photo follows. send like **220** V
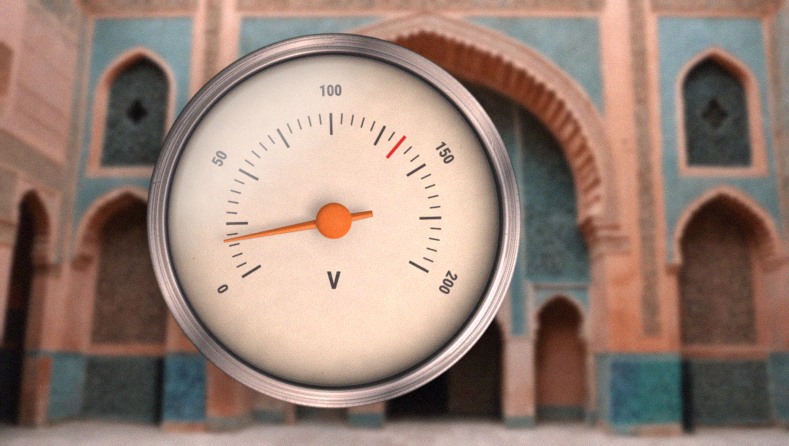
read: **17.5** V
